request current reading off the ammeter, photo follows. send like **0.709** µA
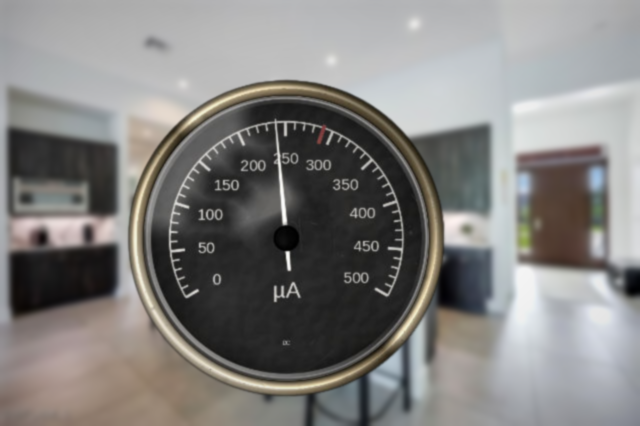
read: **240** µA
